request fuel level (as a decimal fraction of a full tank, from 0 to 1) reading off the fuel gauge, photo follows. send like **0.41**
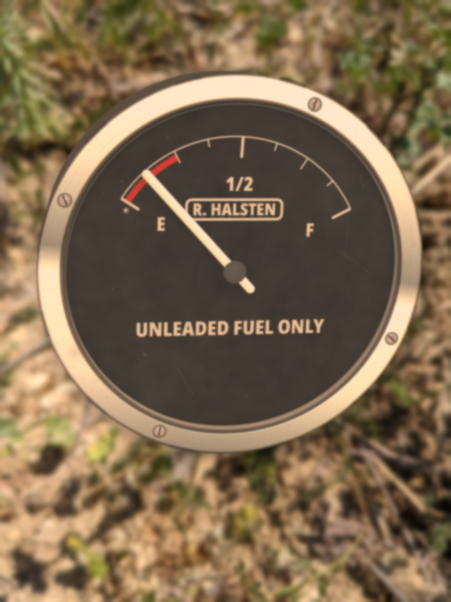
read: **0.125**
